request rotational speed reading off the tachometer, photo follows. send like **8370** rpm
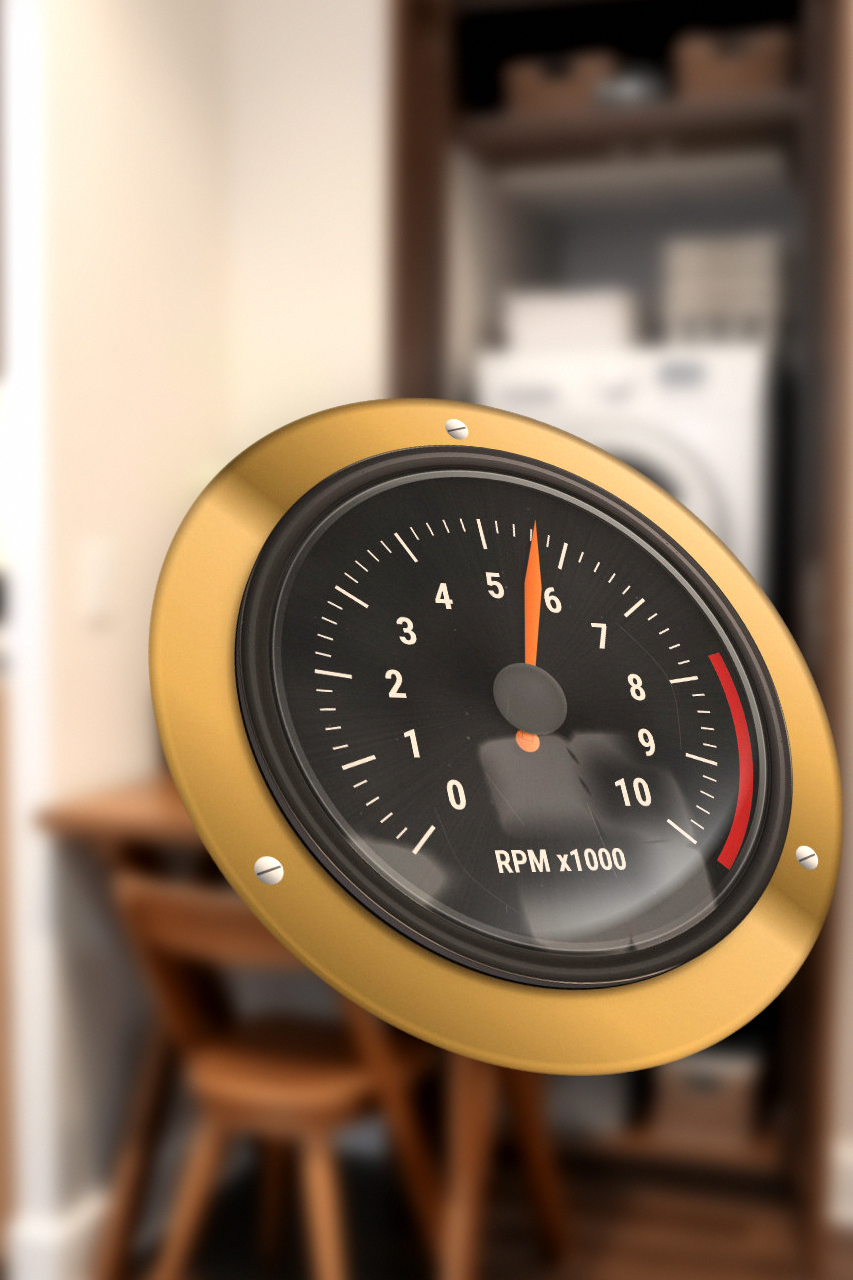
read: **5600** rpm
